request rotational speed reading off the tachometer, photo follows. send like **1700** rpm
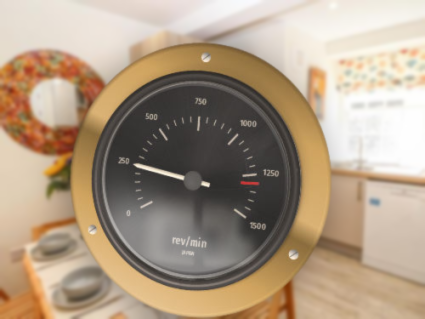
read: **250** rpm
